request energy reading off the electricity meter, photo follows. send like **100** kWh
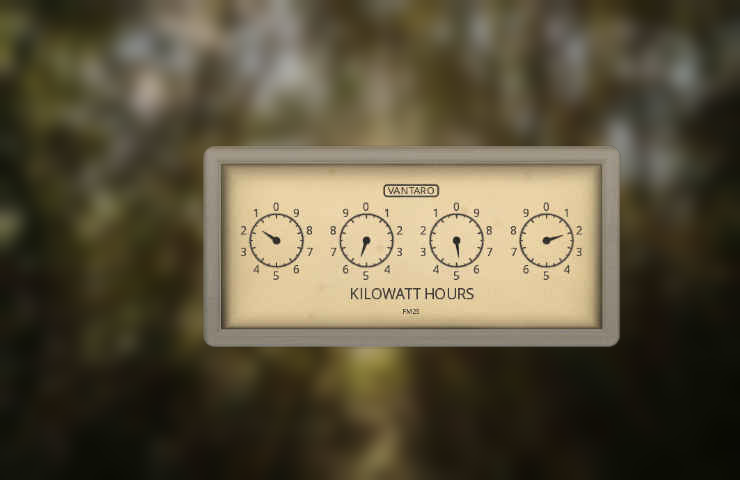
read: **1552** kWh
